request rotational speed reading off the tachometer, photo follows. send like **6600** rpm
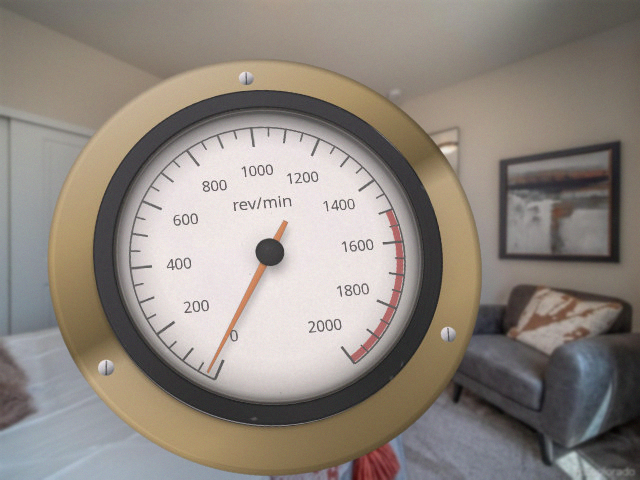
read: **25** rpm
